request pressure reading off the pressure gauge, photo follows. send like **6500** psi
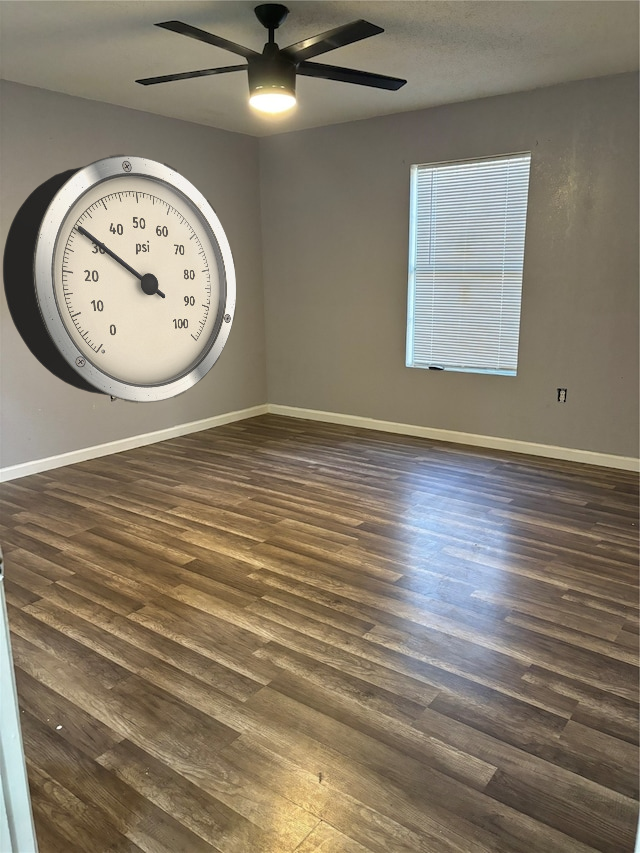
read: **30** psi
